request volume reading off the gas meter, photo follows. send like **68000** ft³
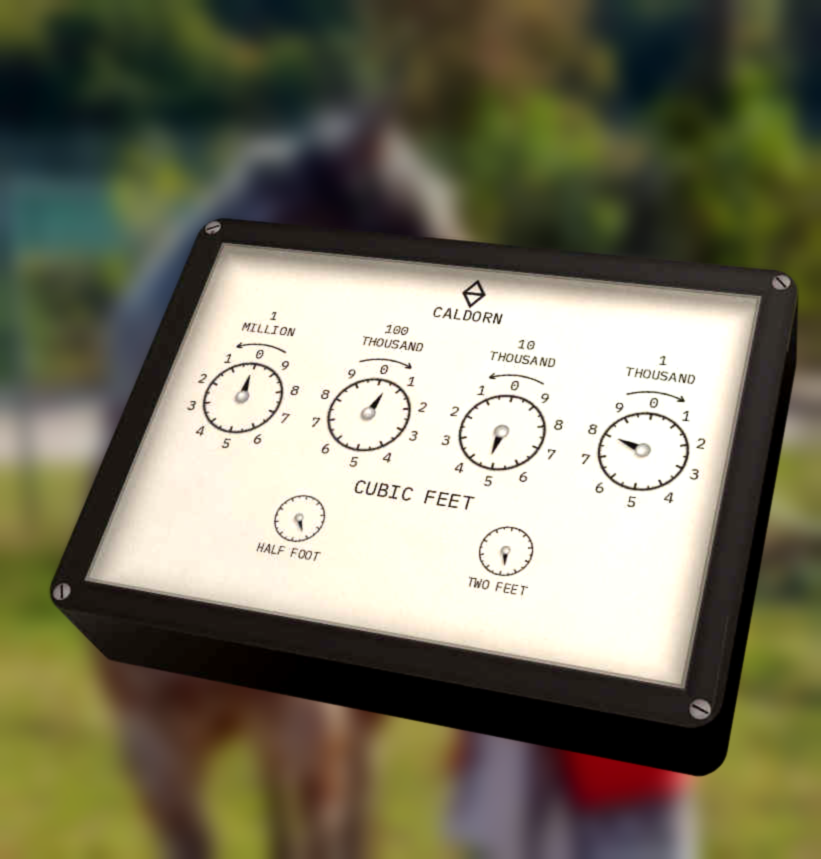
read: **4800** ft³
